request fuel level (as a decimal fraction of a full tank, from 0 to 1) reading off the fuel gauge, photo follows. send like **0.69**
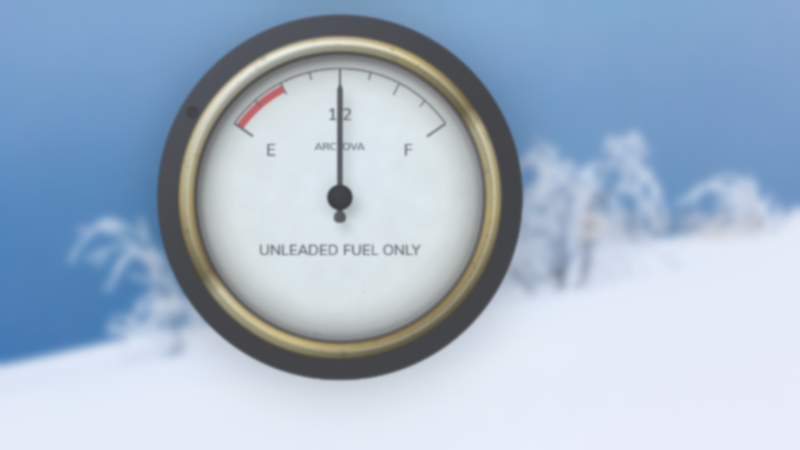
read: **0.5**
